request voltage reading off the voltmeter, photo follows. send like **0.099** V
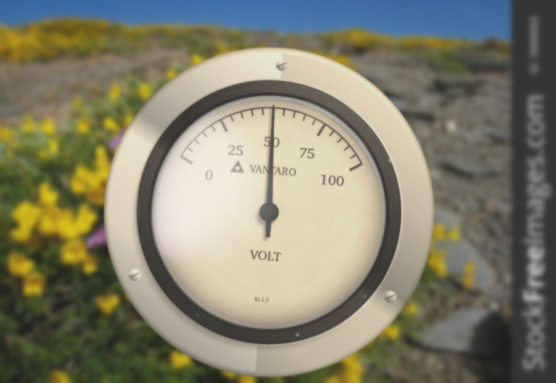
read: **50** V
